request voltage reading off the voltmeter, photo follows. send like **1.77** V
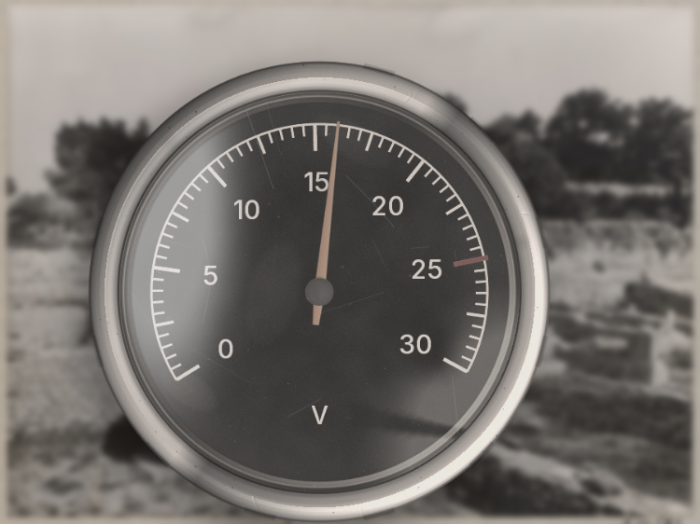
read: **16** V
